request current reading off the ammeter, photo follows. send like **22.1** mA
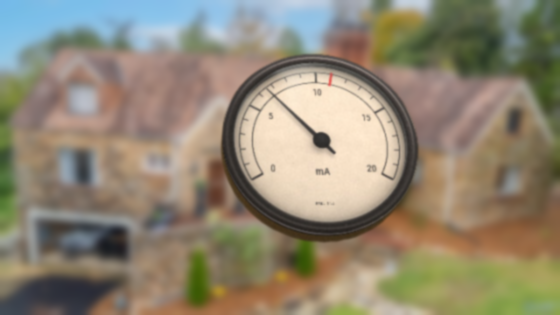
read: **6.5** mA
